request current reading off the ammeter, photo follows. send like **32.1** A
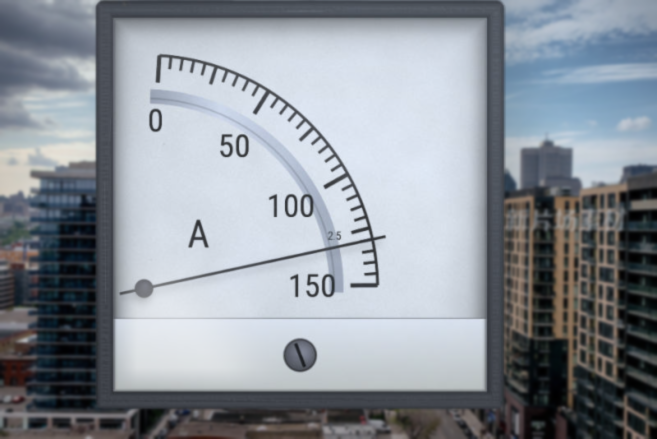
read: **130** A
